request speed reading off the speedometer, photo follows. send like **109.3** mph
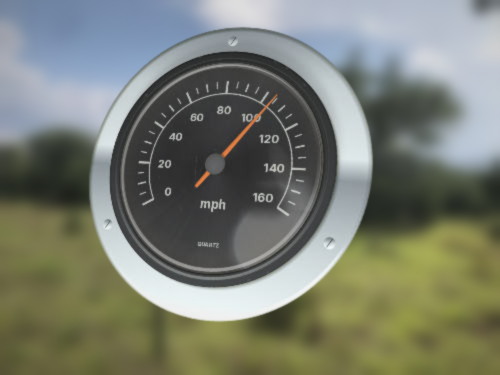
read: **105** mph
